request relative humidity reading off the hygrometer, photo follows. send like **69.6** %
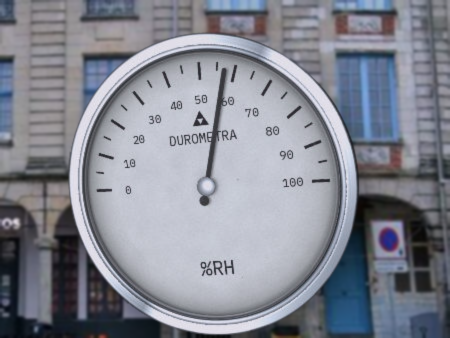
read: **57.5** %
